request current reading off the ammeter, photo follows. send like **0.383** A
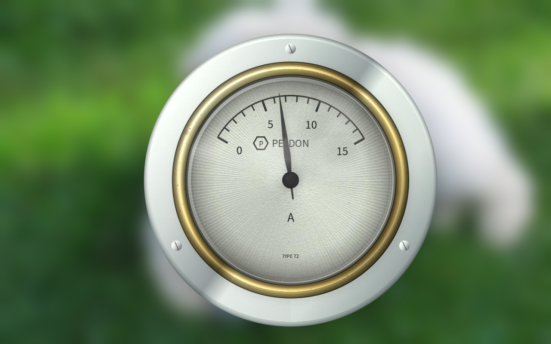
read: **6.5** A
